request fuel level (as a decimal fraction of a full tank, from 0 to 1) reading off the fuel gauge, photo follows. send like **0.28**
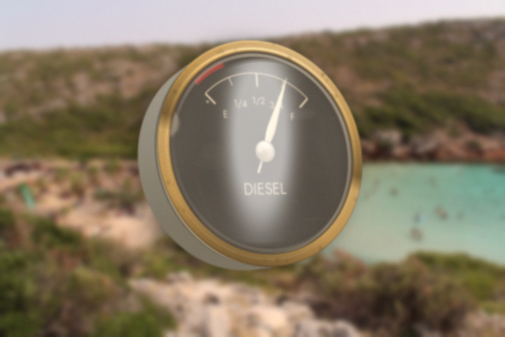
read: **0.75**
